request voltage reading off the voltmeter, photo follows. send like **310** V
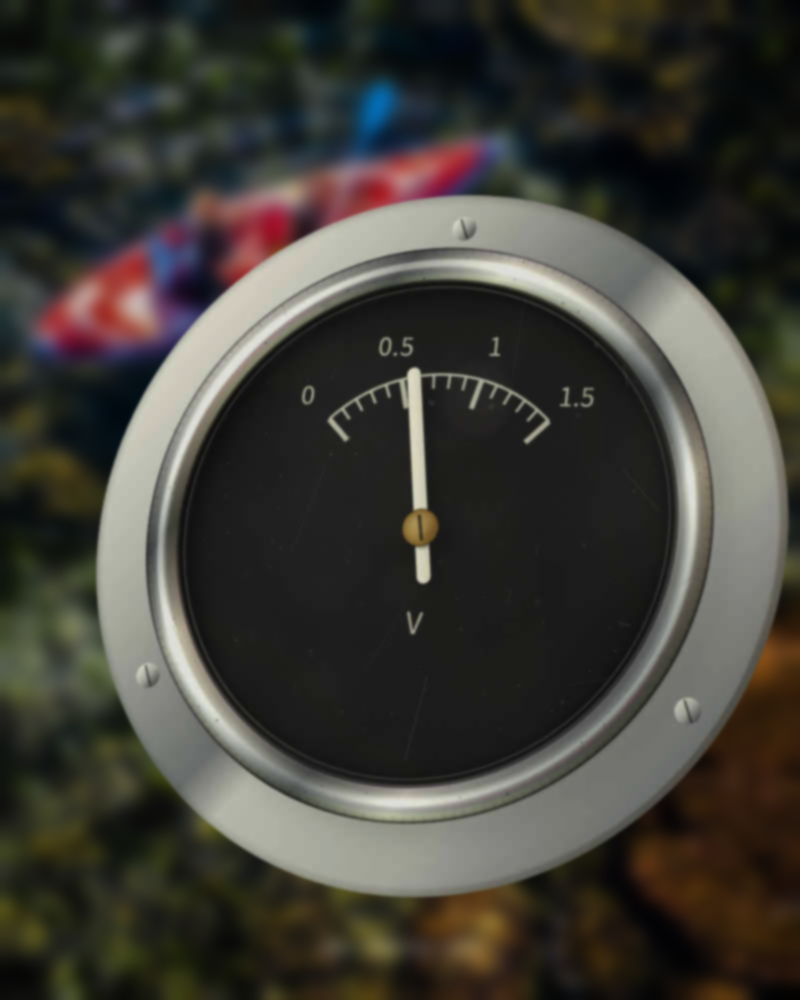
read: **0.6** V
